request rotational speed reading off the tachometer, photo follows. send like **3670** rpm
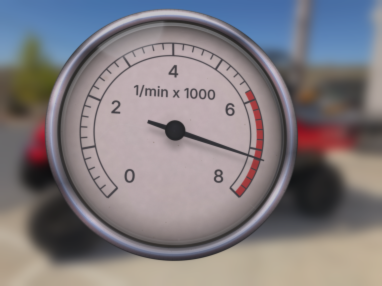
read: **7200** rpm
